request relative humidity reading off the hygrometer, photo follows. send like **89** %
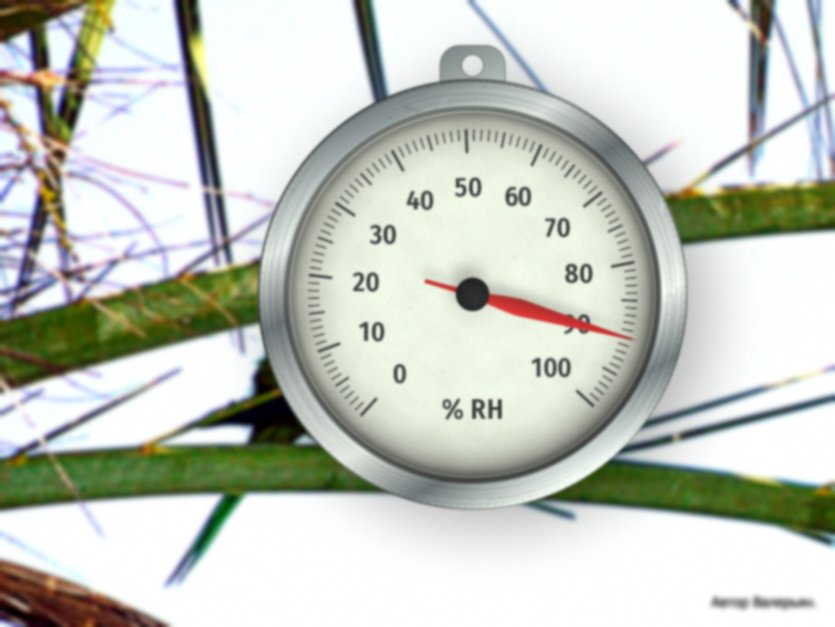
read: **90** %
